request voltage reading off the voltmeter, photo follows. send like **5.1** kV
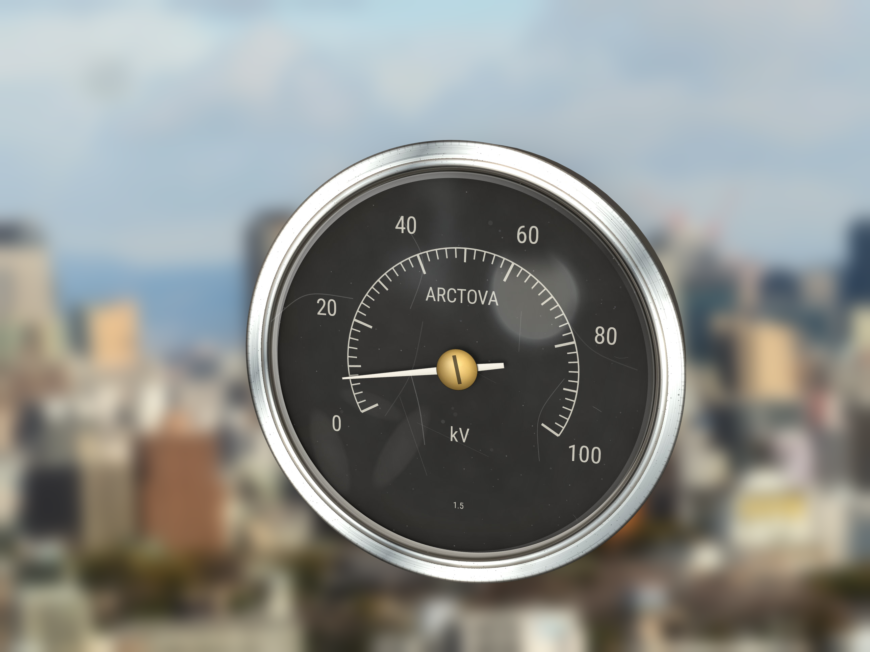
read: **8** kV
